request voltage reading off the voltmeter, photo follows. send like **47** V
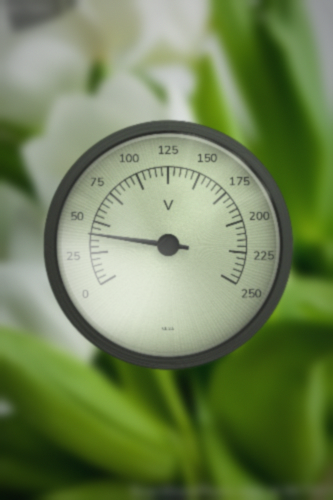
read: **40** V
